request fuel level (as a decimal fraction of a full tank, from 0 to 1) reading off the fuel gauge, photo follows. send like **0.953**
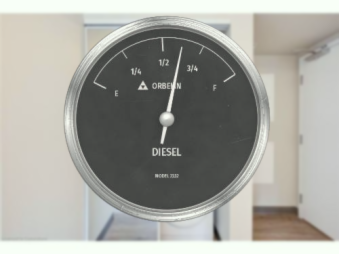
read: **0.625**
